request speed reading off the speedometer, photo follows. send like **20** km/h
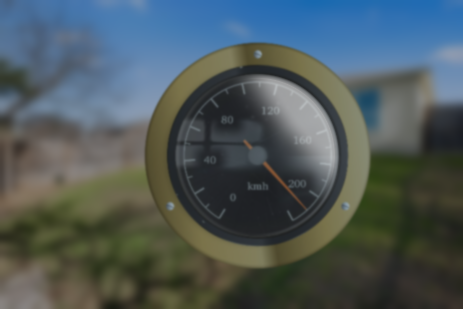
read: **210** km/h
